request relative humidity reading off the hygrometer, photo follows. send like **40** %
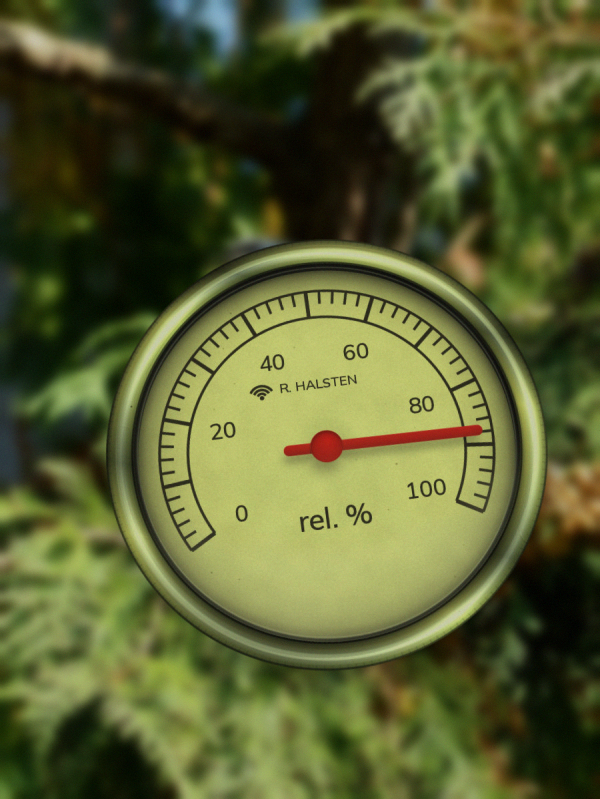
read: **88** %
